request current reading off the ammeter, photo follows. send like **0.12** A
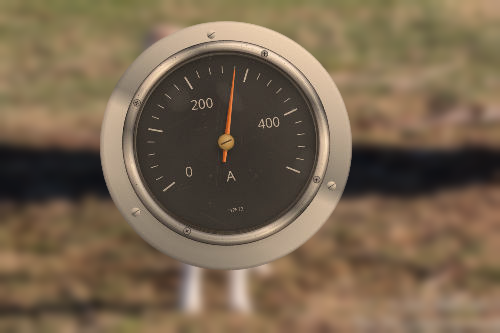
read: **280** A
